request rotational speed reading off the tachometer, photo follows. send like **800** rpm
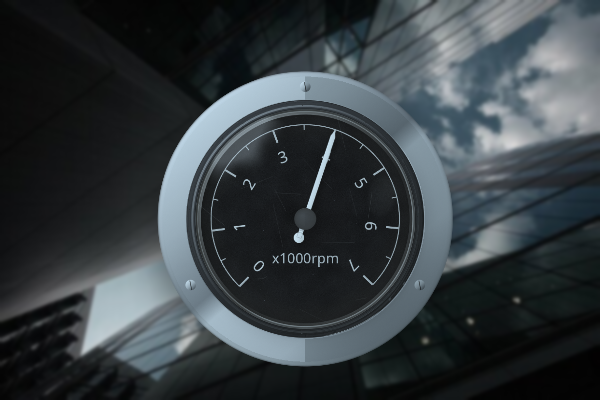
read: **4000** rpm
